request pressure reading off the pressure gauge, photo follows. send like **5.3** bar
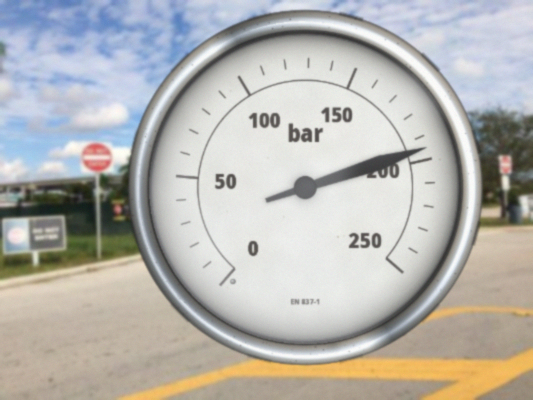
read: **195** bar
